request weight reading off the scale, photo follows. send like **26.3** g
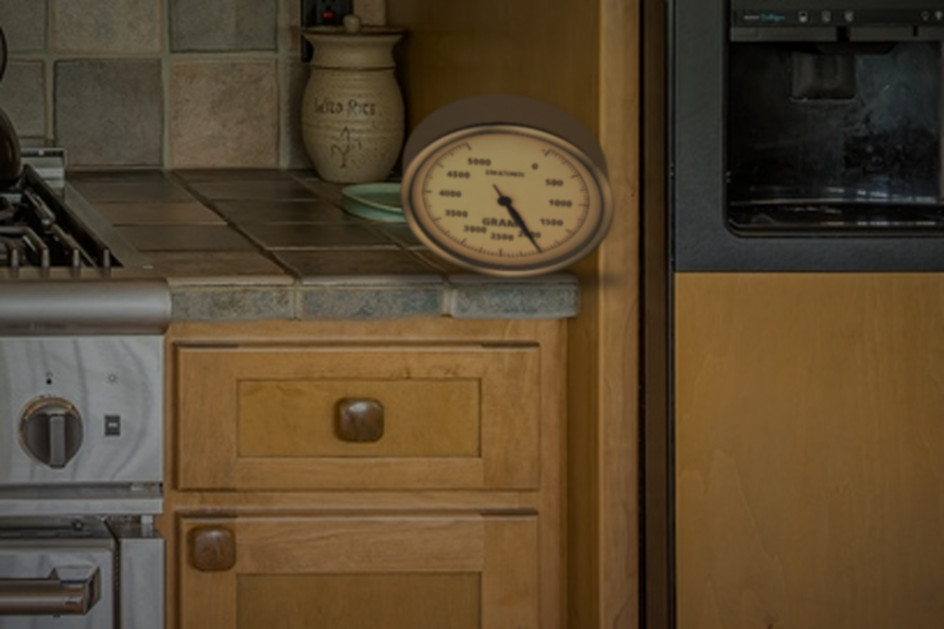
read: **2000** g
